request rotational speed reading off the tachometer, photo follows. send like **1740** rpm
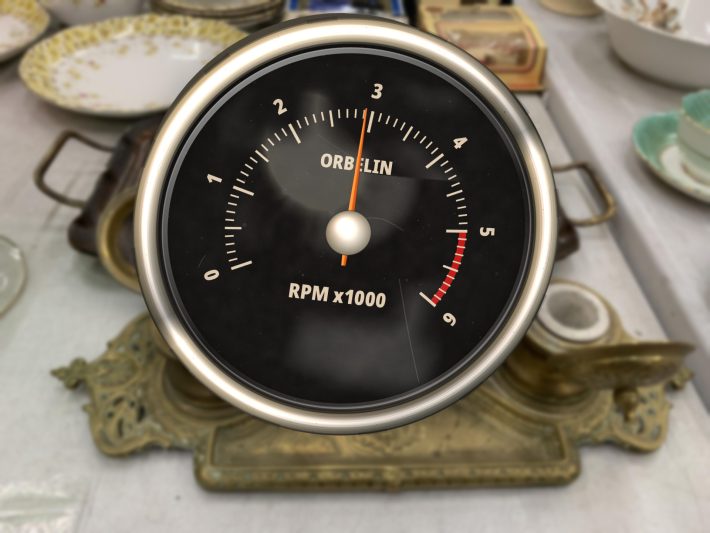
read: **2900** rpm
